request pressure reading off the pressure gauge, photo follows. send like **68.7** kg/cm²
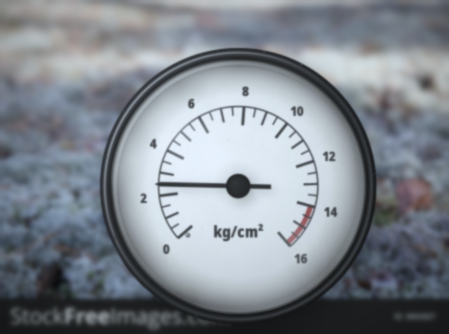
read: **2.5** kg/cm²
